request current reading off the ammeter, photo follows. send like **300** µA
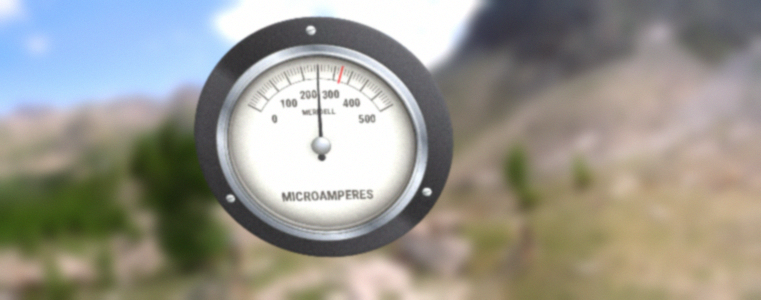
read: **250** µA
